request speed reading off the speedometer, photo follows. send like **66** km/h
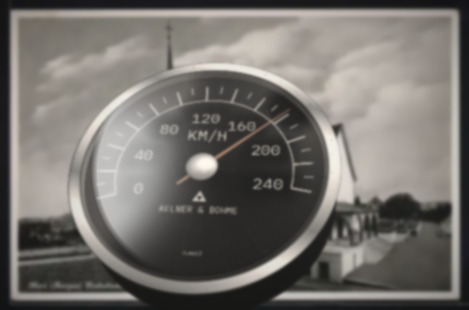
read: **180** km/h
